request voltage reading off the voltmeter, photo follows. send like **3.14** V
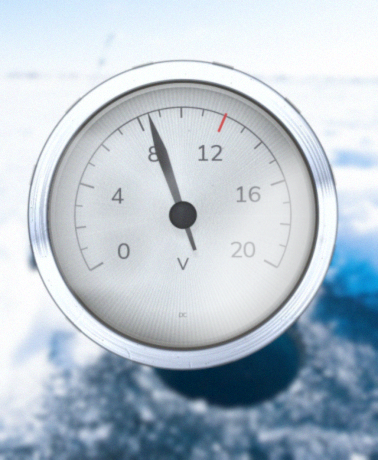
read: **8.5** V
